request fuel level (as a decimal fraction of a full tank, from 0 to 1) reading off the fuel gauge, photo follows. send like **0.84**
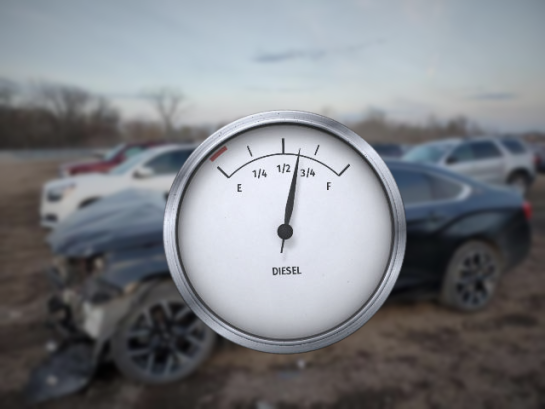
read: **0.625**
